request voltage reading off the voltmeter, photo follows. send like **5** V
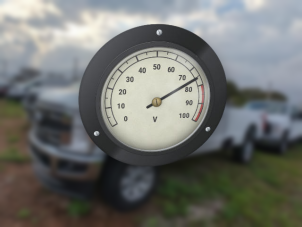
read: **75** V
